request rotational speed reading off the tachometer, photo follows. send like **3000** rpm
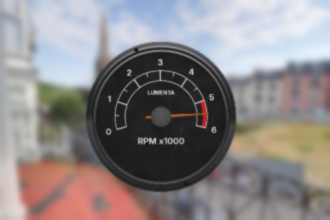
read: **5500** rpm
